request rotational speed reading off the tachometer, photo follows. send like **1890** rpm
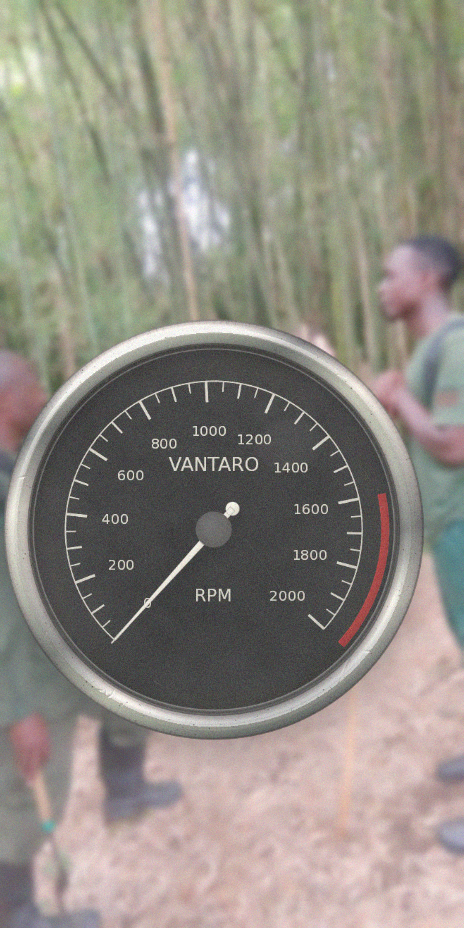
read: **0** rpm
